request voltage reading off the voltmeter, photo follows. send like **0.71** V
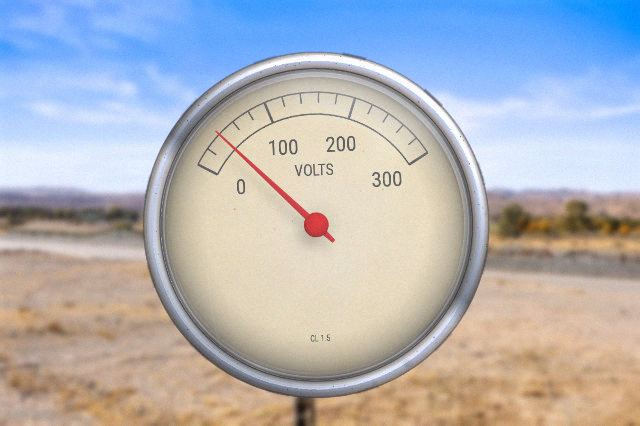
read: **40** V
